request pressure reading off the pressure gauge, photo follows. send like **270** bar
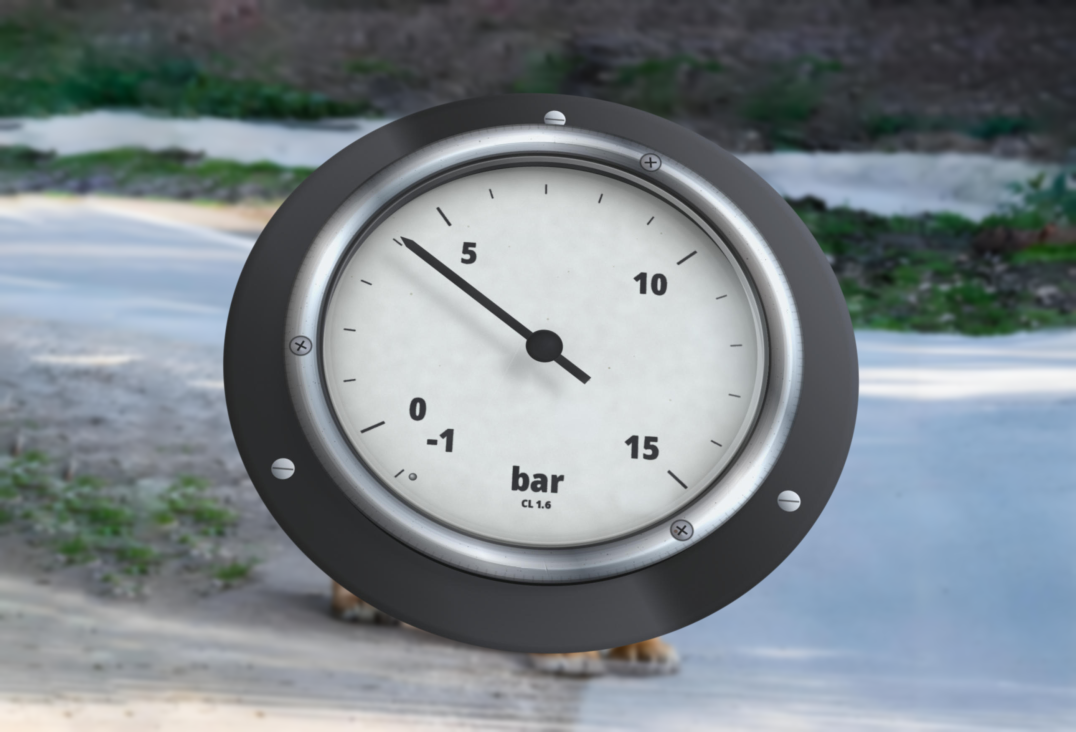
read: **4** bar
